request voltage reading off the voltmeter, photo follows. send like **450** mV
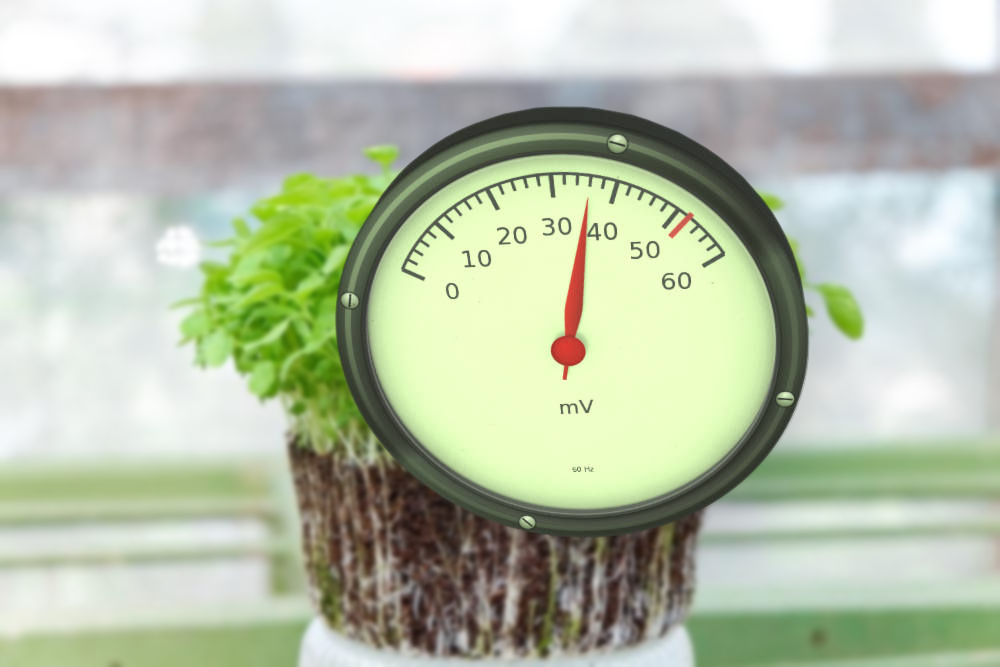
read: **36** mV
